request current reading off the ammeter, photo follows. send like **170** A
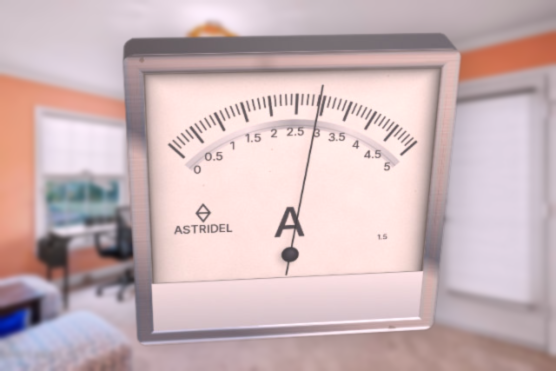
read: **2.9** A
